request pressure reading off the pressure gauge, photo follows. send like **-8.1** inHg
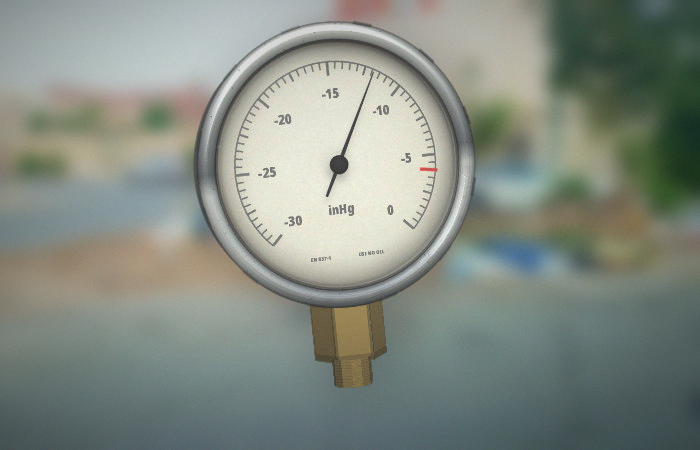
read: **-12** inHg
